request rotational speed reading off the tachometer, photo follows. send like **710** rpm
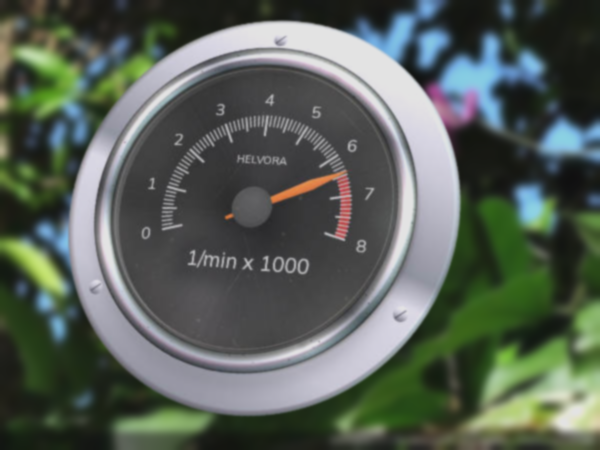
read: **6500** rpm
